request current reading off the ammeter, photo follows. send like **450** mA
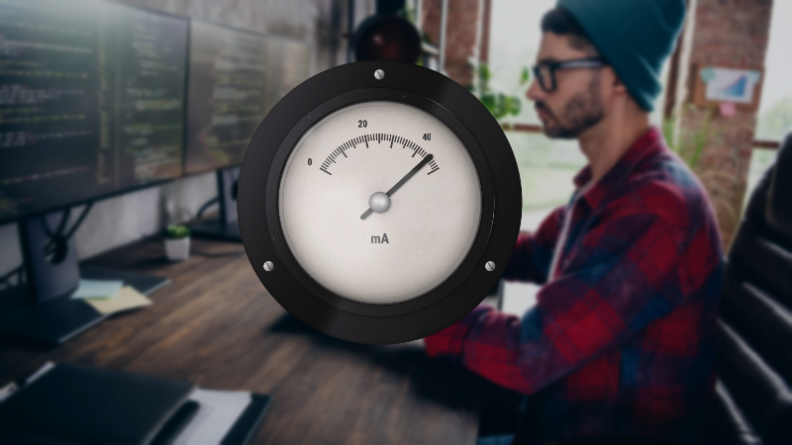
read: **45** mA
